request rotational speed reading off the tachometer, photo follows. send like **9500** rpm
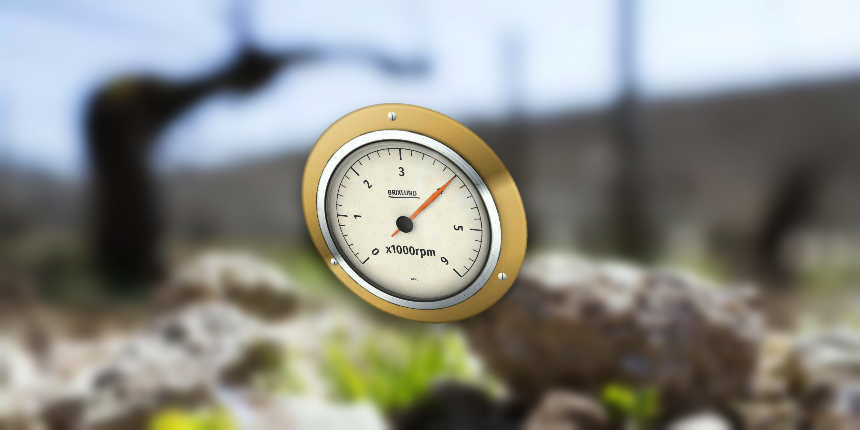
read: **4000** rpm
